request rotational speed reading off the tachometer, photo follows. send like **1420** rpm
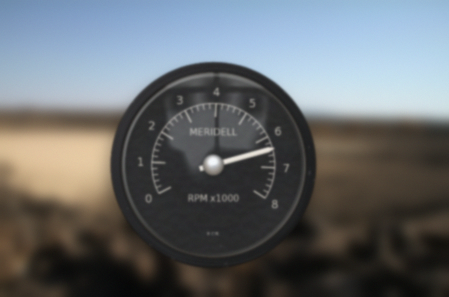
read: **6400** rpm
